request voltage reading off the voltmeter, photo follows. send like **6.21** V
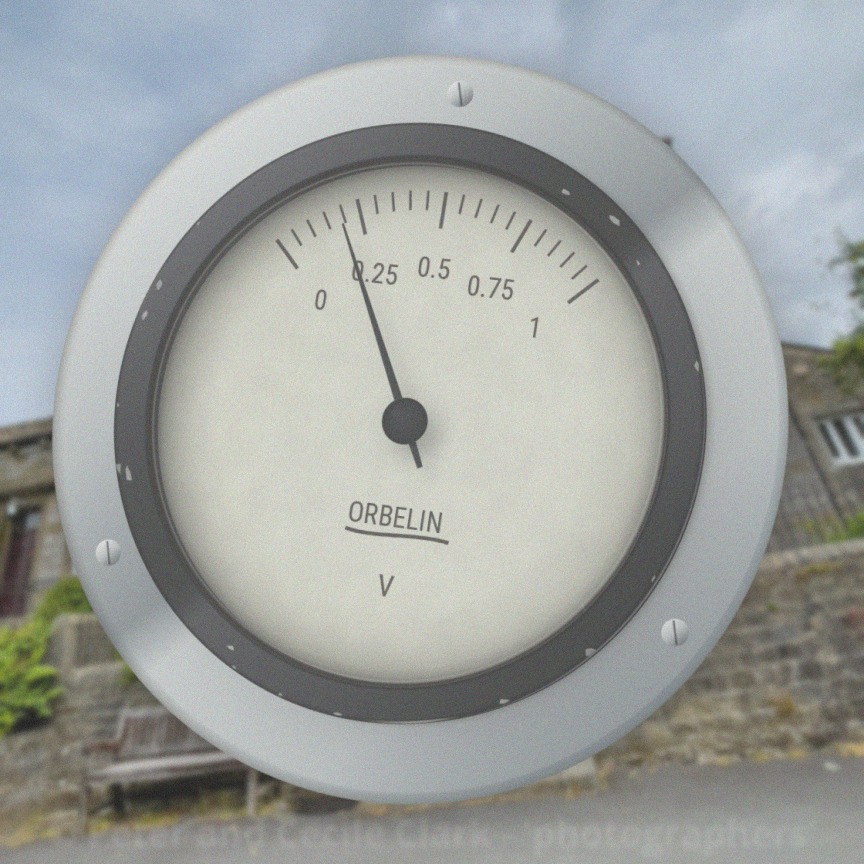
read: **0.2** V
